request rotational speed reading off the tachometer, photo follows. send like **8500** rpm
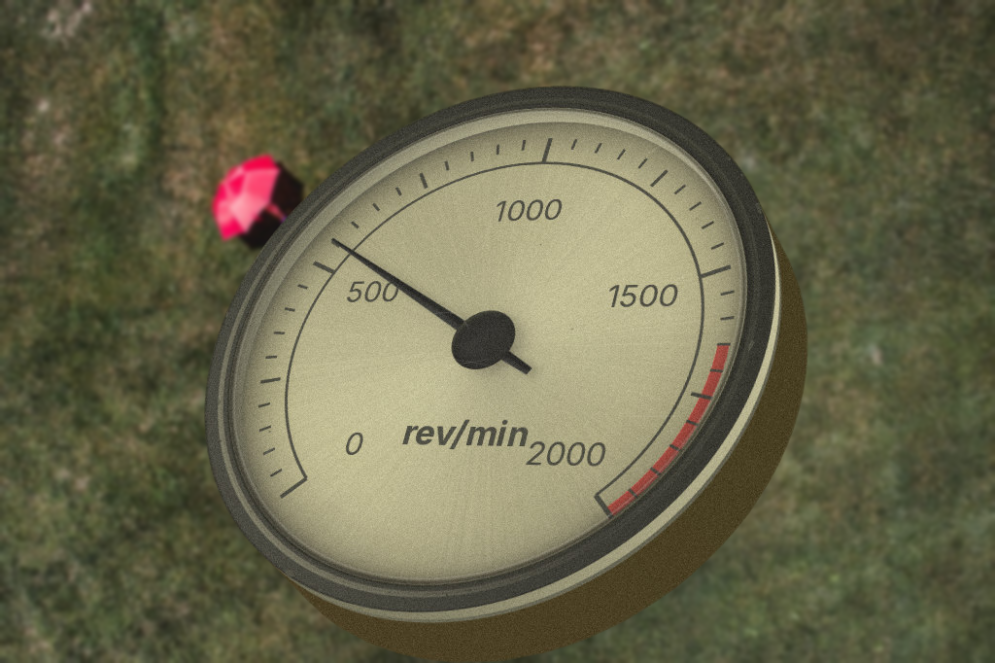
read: **550** rpm
